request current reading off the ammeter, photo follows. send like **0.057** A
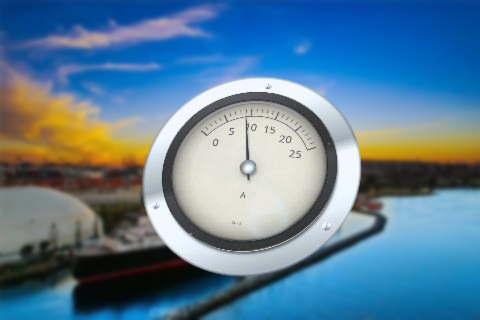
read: **9** A
